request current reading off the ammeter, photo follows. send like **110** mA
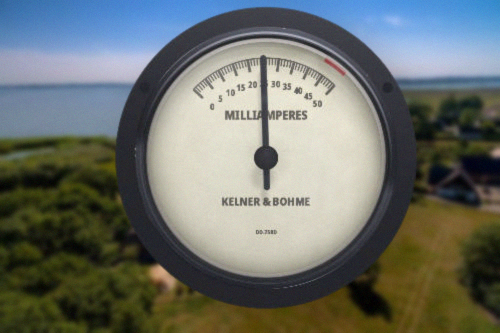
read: **25** mA
